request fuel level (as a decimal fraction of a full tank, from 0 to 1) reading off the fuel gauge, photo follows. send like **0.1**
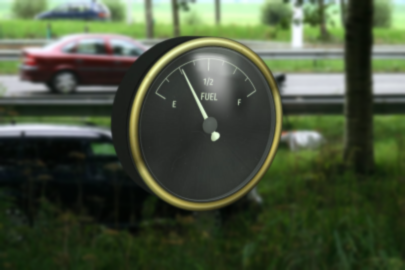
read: **0.25**
